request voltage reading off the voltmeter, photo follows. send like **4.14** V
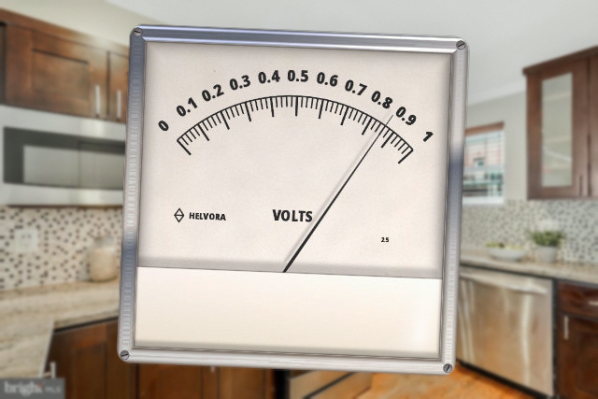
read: **0.86** V
